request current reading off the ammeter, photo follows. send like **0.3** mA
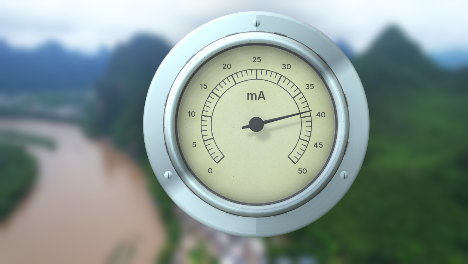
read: **39** mA
